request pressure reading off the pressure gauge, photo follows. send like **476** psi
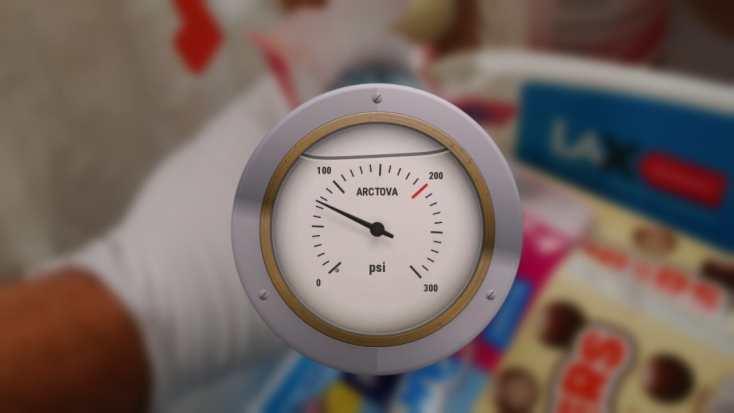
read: **75** psi
